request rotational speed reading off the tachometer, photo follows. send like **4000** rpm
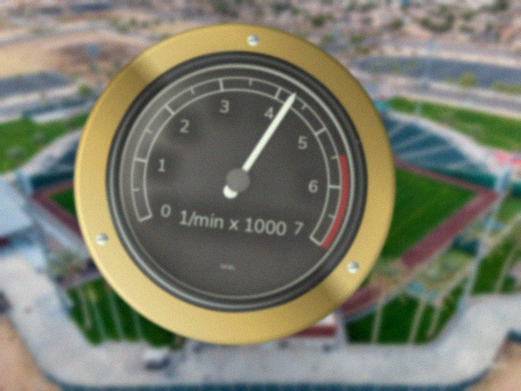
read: **4250** rpm
